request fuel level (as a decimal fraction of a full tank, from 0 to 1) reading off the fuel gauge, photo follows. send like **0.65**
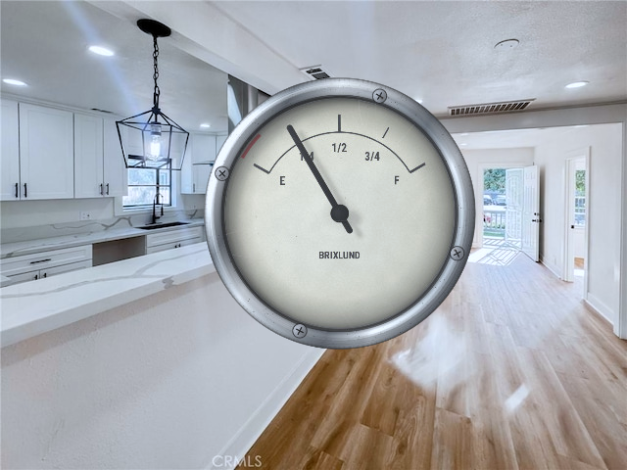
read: **0.25**
